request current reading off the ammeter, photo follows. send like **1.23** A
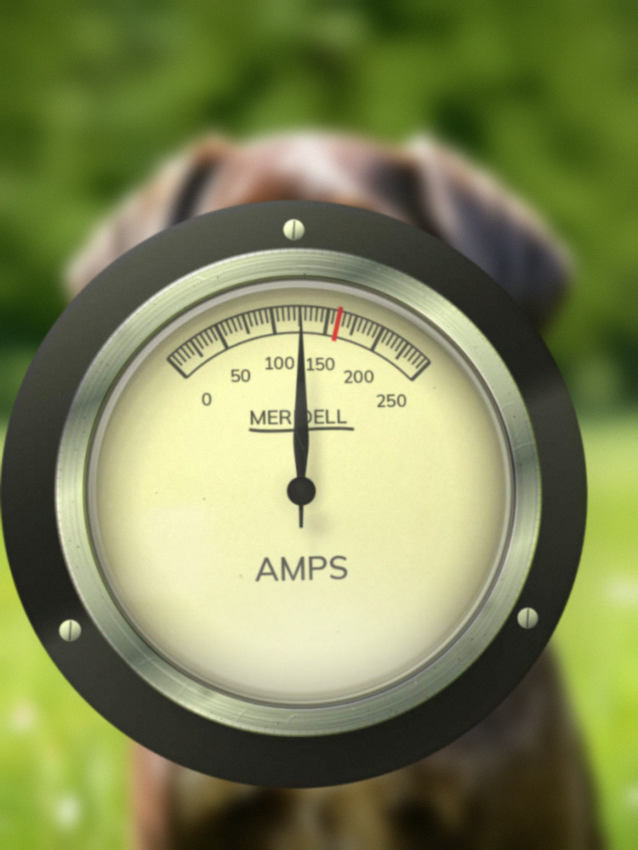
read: **125** A
